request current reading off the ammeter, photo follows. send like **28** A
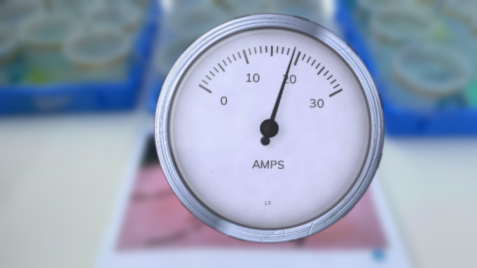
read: **19** A
